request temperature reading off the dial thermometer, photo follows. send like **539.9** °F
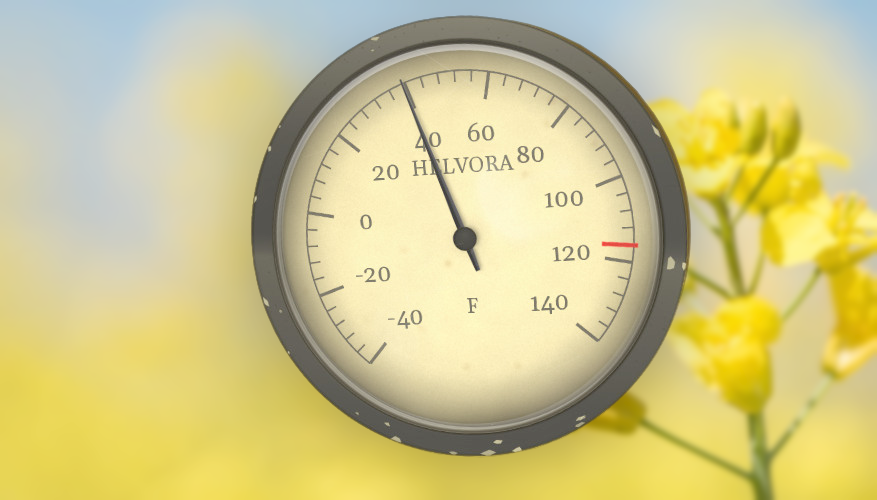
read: **40** °F
